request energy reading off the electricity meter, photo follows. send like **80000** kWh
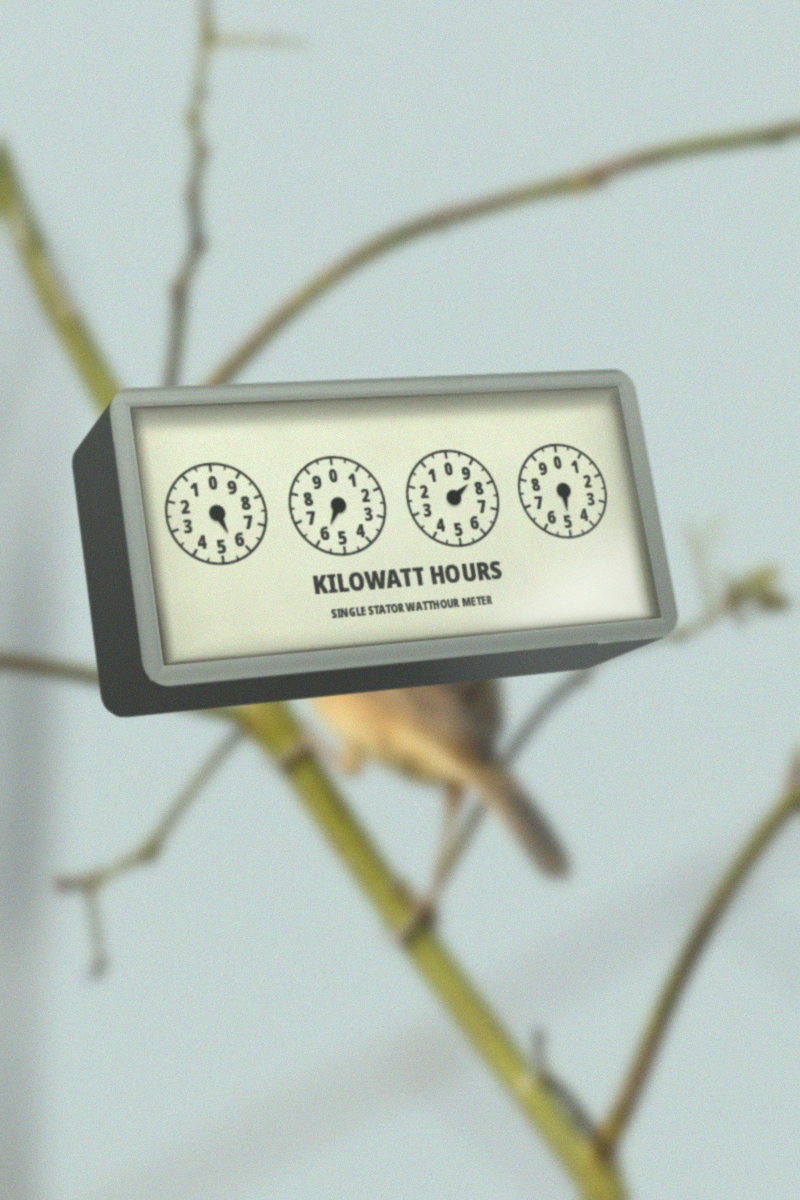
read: **5585** kWh
